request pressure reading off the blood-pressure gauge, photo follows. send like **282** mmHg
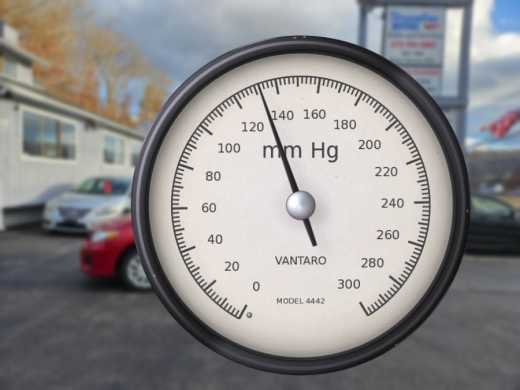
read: **132** mmHg
